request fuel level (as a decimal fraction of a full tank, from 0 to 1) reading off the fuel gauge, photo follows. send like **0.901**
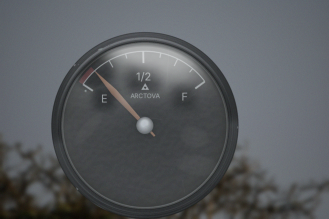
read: **0.125**
